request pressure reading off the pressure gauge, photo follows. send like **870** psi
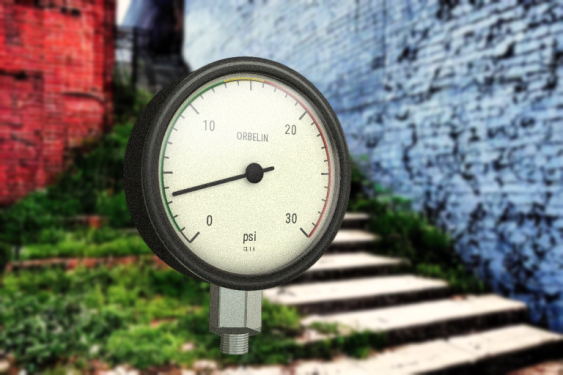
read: **3.5** psi
